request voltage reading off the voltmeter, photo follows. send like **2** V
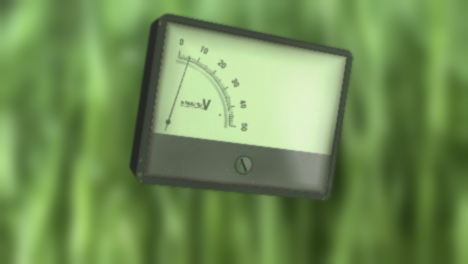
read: **5** V
